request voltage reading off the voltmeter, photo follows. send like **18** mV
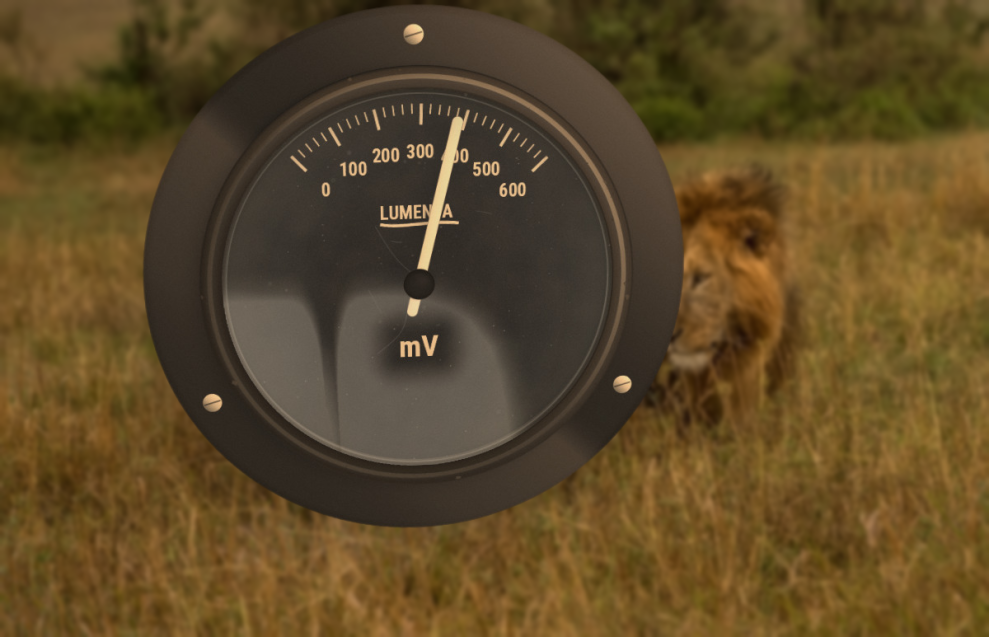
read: **380** mV
